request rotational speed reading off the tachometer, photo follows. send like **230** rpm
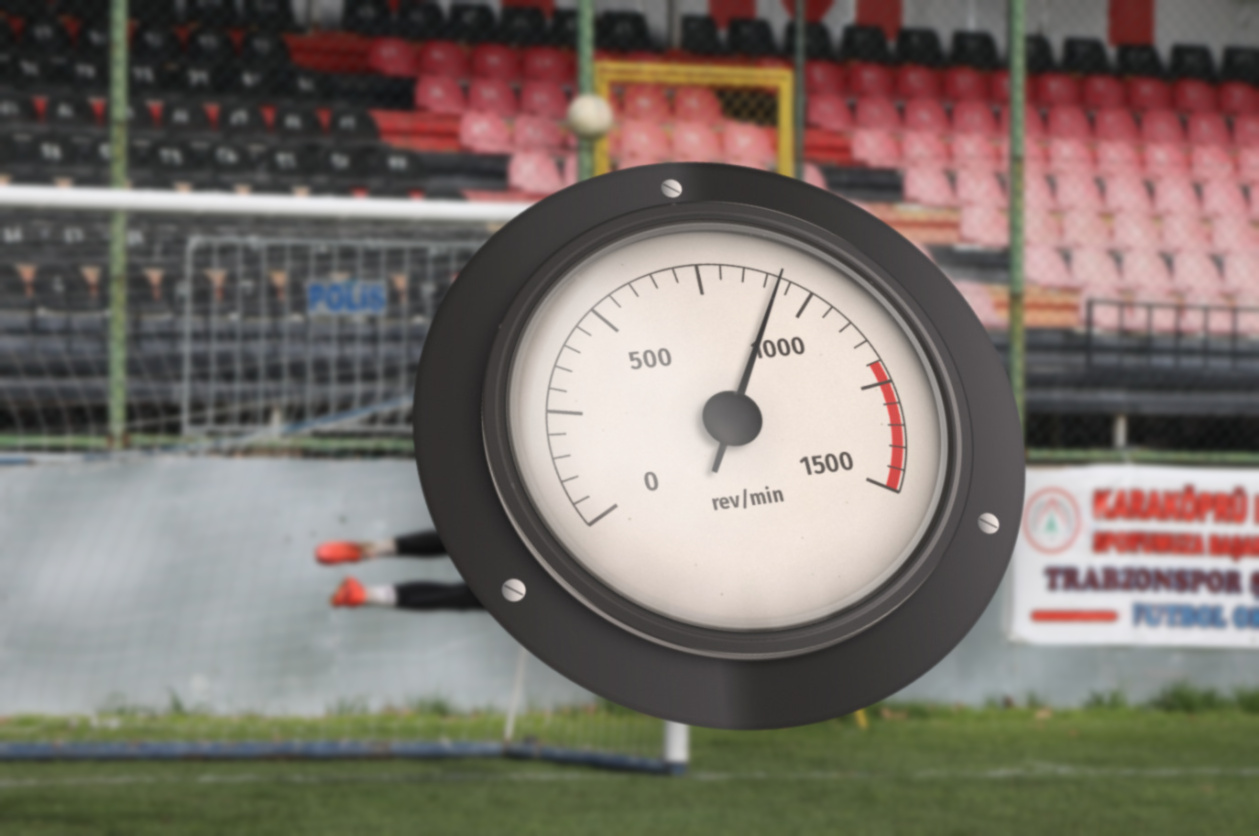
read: **925** rpm
